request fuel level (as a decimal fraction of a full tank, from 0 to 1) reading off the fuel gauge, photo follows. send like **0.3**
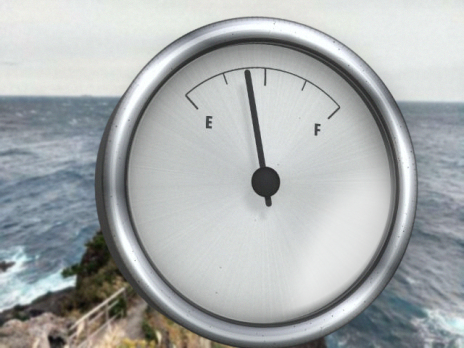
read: **0.375**
